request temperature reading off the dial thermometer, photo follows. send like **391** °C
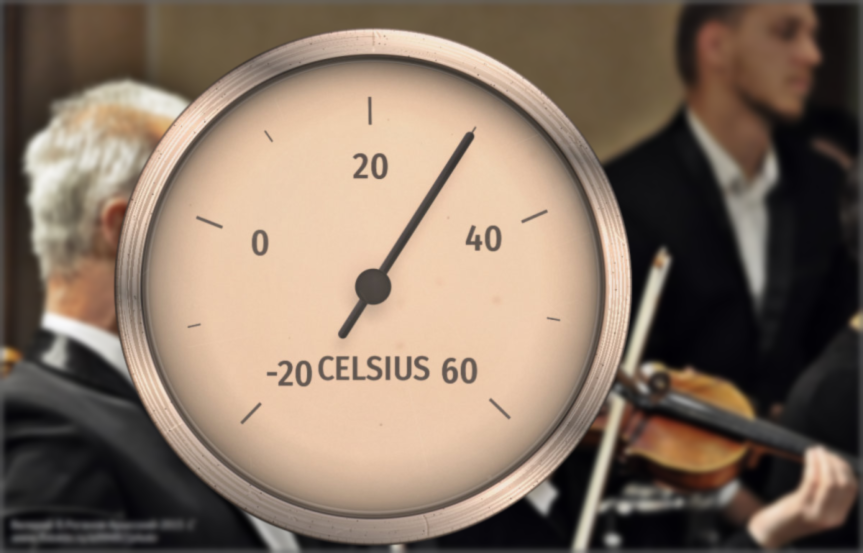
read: **30** °C
